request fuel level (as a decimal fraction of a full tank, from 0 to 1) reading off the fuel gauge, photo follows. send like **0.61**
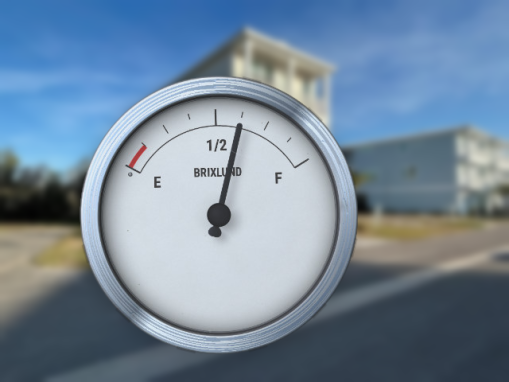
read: **0.625**
